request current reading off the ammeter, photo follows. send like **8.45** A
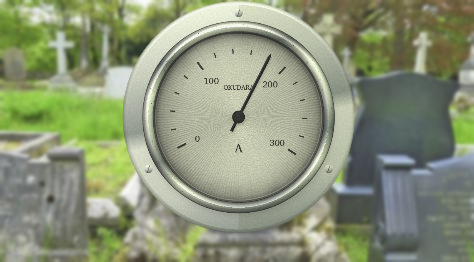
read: **180** A
